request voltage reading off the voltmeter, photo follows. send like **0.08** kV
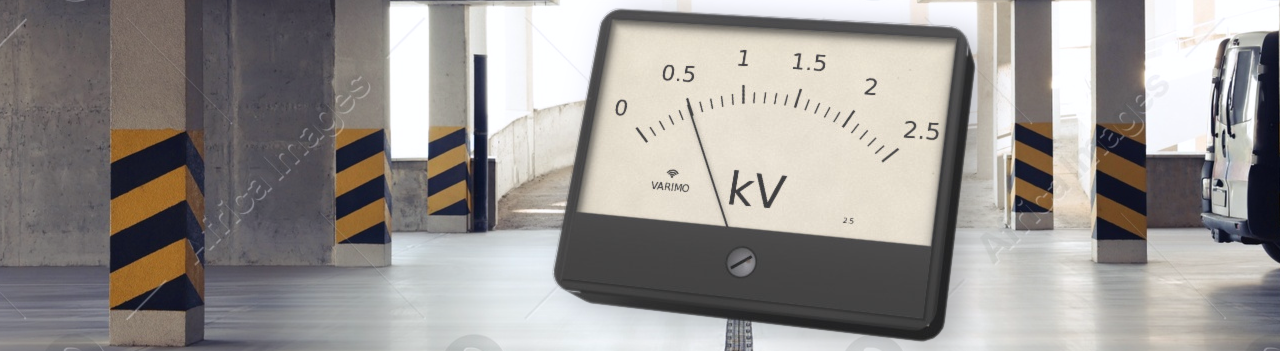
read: **0.5** kV
